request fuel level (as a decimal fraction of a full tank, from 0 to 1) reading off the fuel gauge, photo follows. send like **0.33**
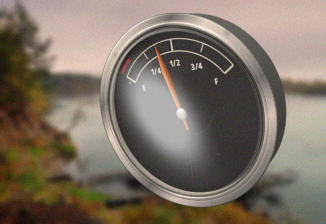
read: **0.375**
